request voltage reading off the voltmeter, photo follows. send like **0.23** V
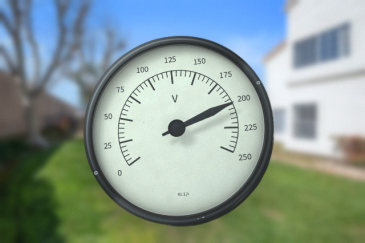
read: **200** V
